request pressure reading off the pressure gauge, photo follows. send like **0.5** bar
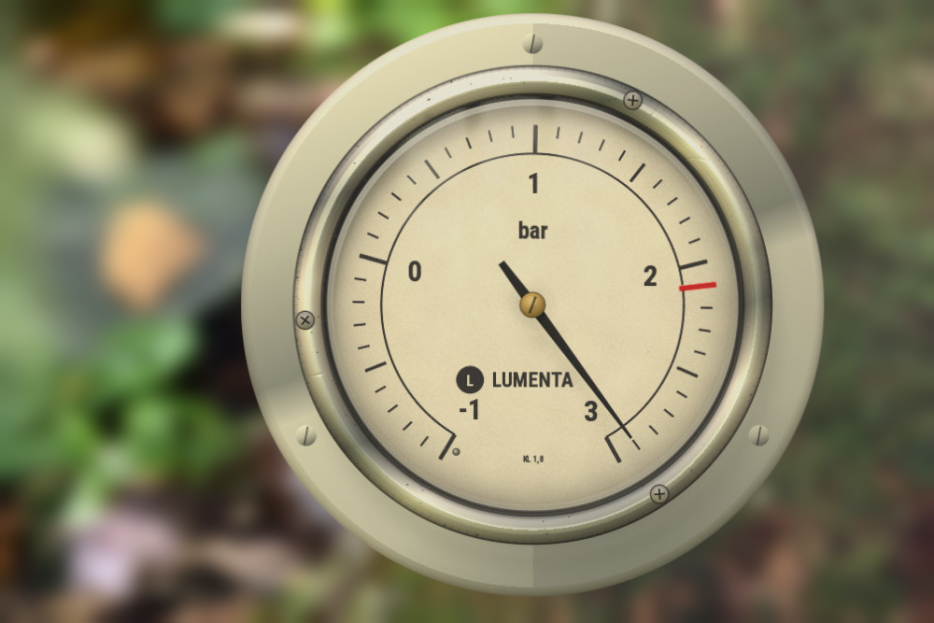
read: **2.9** bar
